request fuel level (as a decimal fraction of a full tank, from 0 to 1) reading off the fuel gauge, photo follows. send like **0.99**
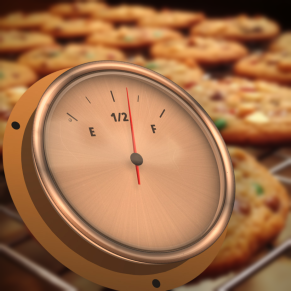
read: **0.625**
